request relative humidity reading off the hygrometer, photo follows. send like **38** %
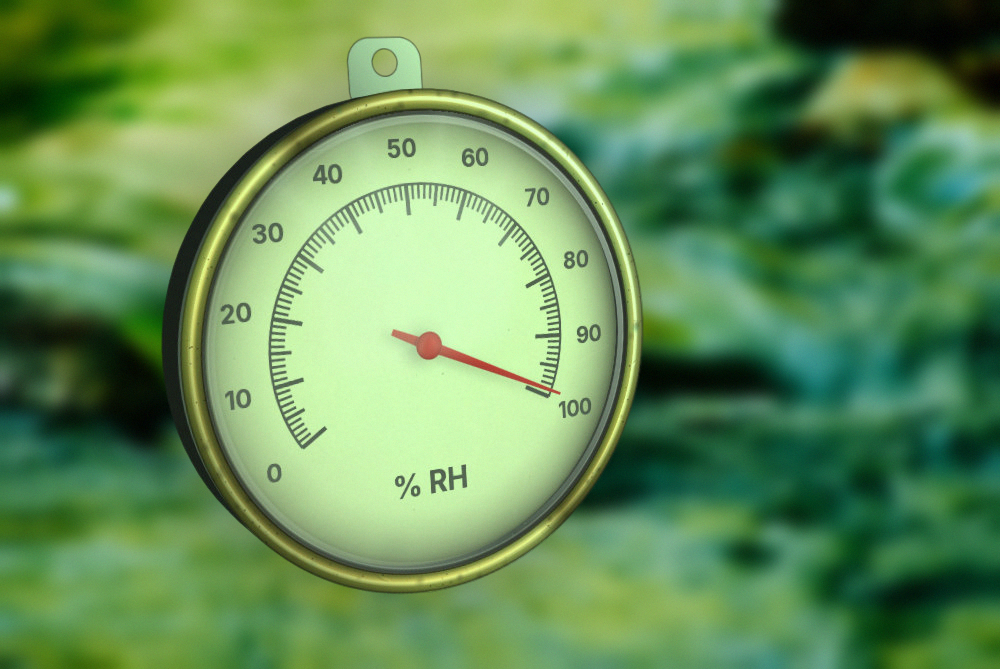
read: **99** %
